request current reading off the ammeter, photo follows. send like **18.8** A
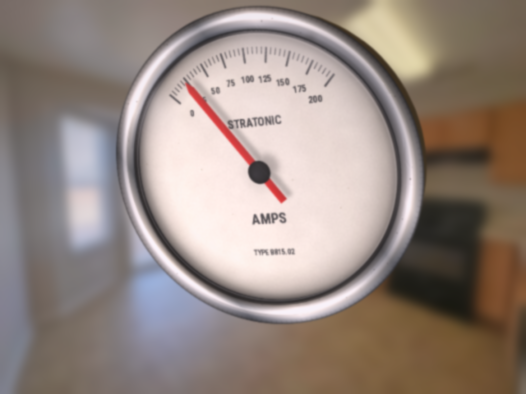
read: **25** A
